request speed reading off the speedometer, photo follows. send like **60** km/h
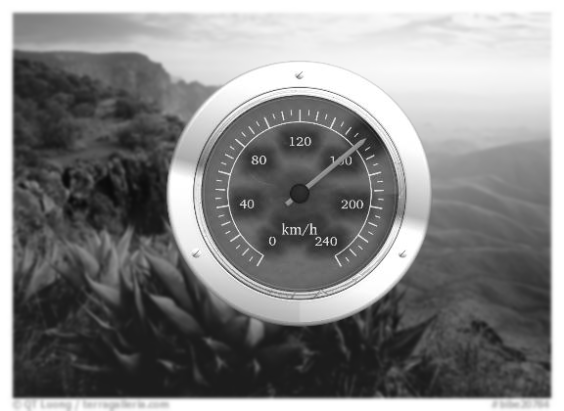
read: **160** km/h
